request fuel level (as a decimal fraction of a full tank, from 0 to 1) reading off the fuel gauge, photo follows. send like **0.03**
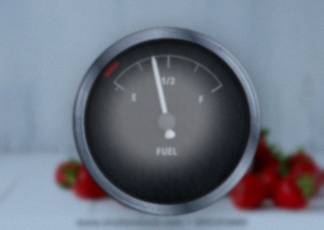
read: **0.375**
